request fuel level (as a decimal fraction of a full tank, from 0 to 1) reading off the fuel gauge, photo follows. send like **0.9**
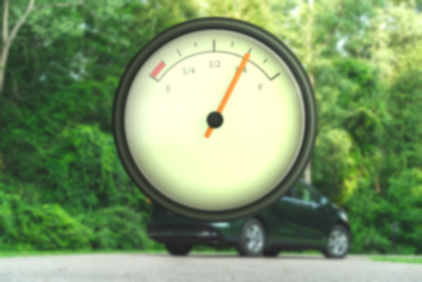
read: **0.75**
